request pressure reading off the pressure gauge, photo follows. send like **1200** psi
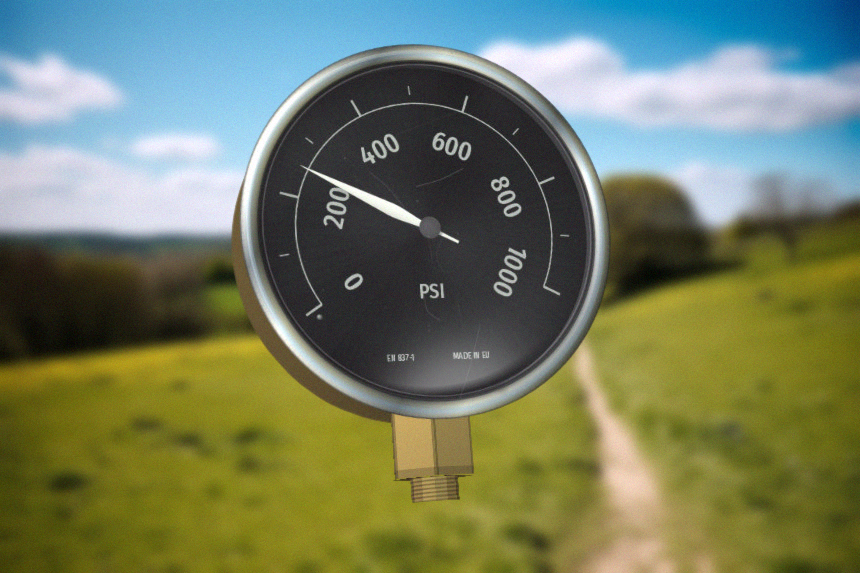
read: **250** psi
